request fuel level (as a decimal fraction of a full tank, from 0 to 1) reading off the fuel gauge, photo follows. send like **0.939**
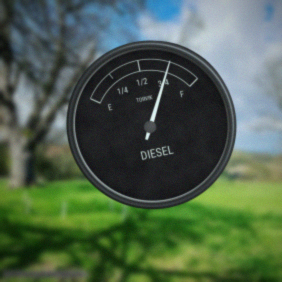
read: **0.75**
